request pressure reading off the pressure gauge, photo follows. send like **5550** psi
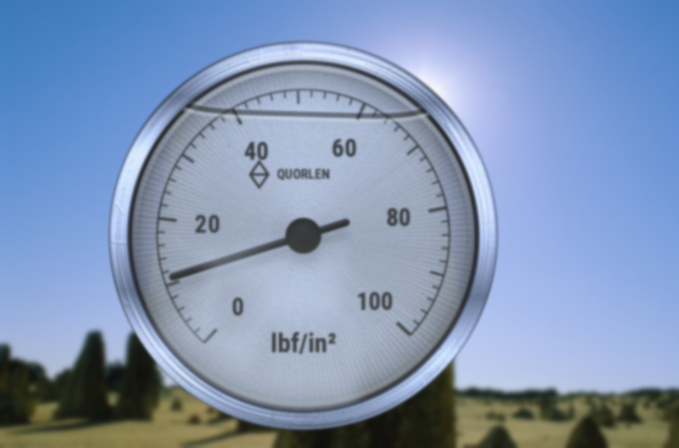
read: **11** psi
